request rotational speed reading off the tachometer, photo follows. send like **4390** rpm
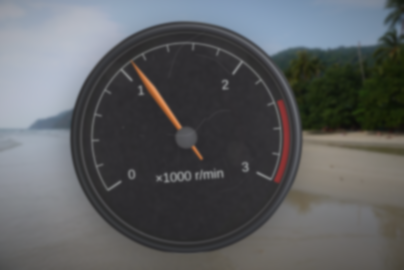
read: **1100** rpm
